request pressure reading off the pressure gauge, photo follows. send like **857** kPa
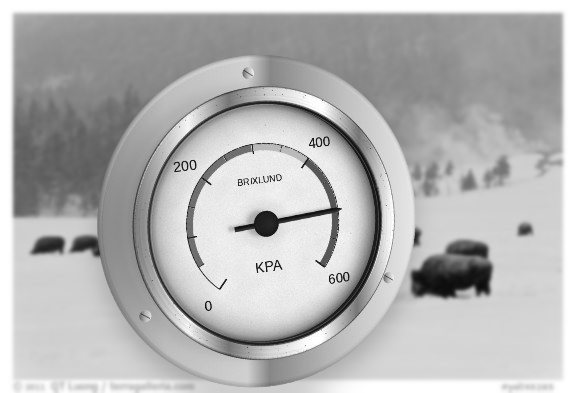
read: **500** kPa
